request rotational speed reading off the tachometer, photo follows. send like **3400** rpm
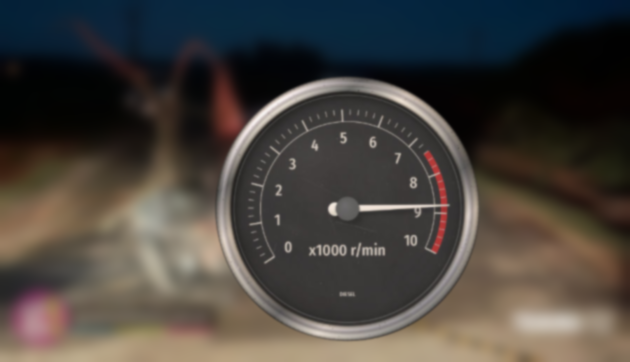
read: **8800** rpm
